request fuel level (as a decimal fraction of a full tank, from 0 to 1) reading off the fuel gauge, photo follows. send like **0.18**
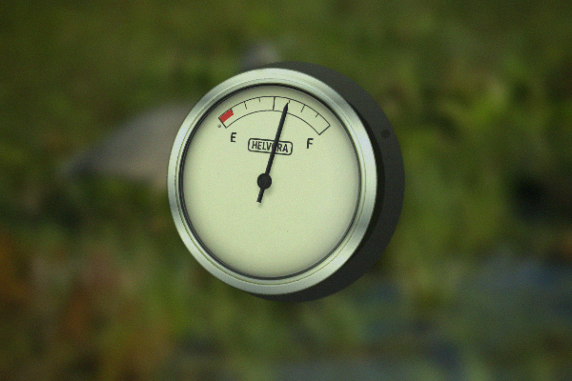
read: **0.625**
